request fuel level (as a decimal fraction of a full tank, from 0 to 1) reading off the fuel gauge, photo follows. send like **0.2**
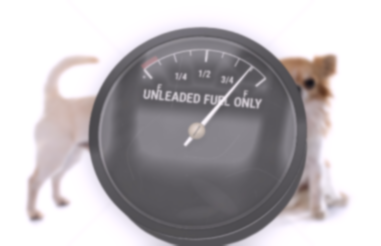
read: **0.875**
